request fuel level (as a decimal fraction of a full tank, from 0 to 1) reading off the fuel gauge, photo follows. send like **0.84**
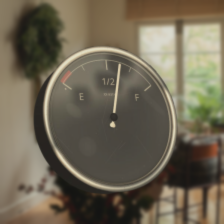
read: **0.625**
